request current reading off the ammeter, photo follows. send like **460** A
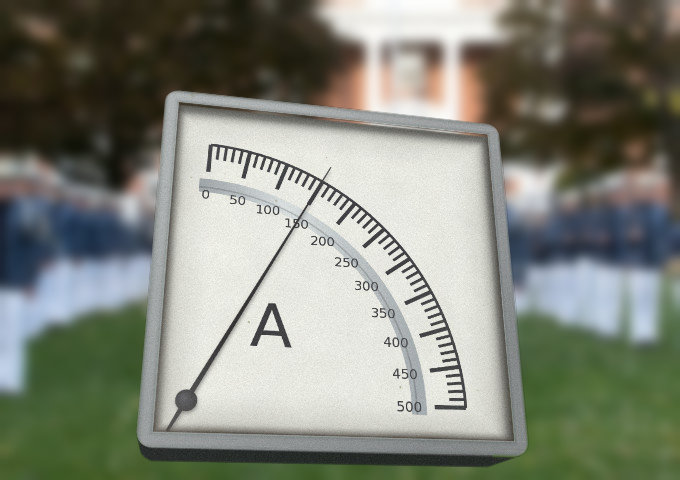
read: **150** A
